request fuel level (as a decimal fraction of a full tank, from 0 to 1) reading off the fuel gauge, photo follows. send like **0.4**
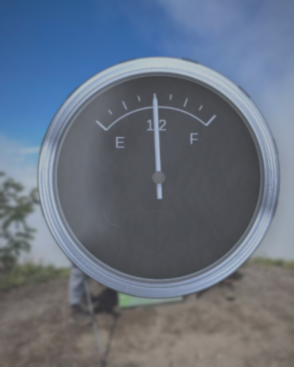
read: **0.5**
